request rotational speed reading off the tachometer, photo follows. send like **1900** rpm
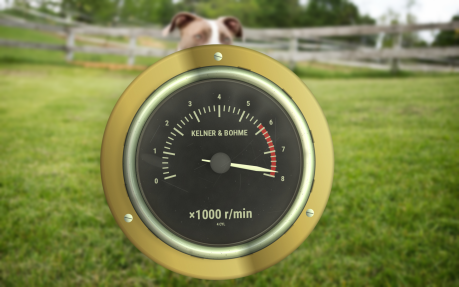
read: **7800** rpm
